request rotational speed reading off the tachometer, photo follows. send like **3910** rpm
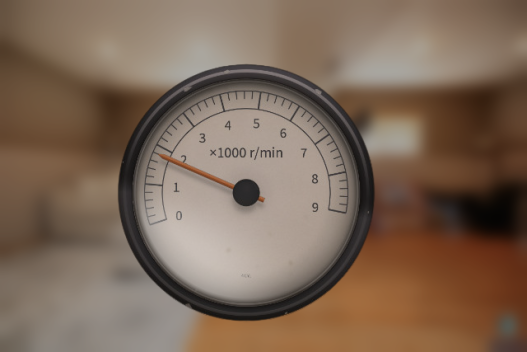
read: **1800** rpm
